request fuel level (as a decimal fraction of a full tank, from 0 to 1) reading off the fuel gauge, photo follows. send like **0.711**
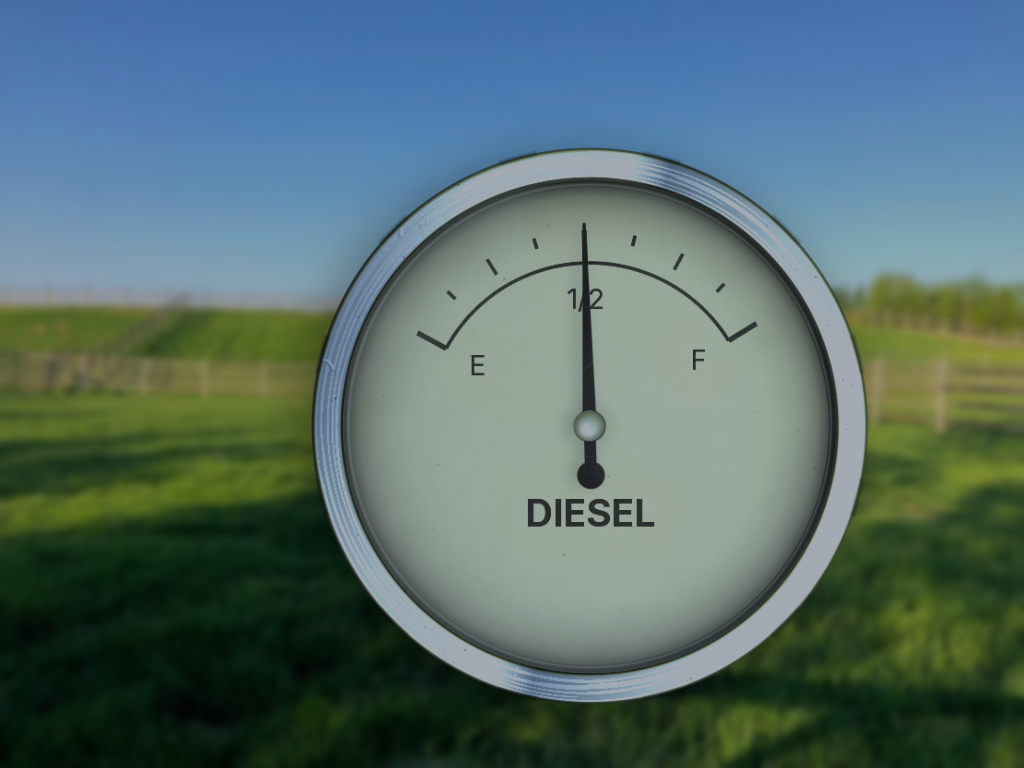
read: **0.5**
